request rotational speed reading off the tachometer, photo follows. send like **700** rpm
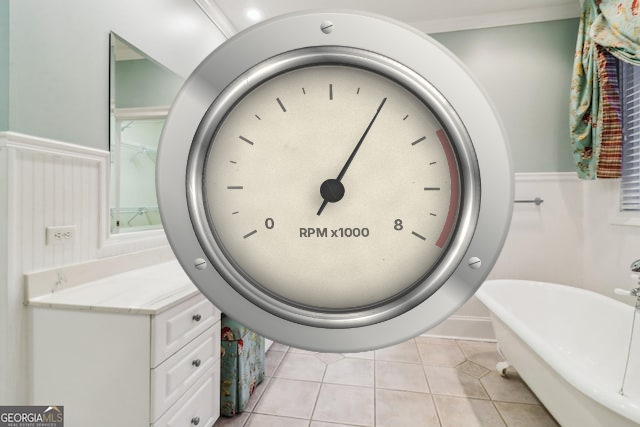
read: **5000** rpm
